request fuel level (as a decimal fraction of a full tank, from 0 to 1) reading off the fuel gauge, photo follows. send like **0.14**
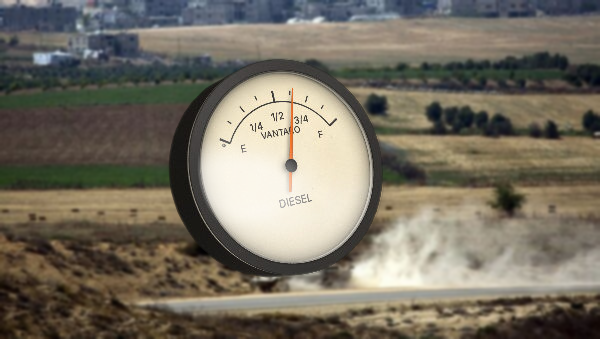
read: **0.625**
